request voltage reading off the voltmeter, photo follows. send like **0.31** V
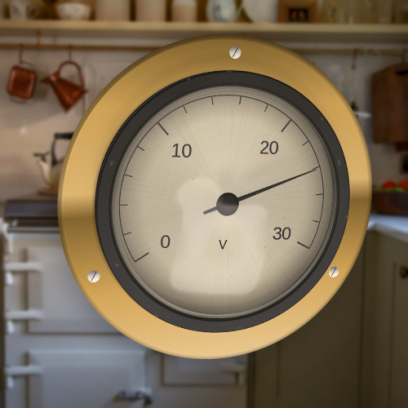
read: **24** V
